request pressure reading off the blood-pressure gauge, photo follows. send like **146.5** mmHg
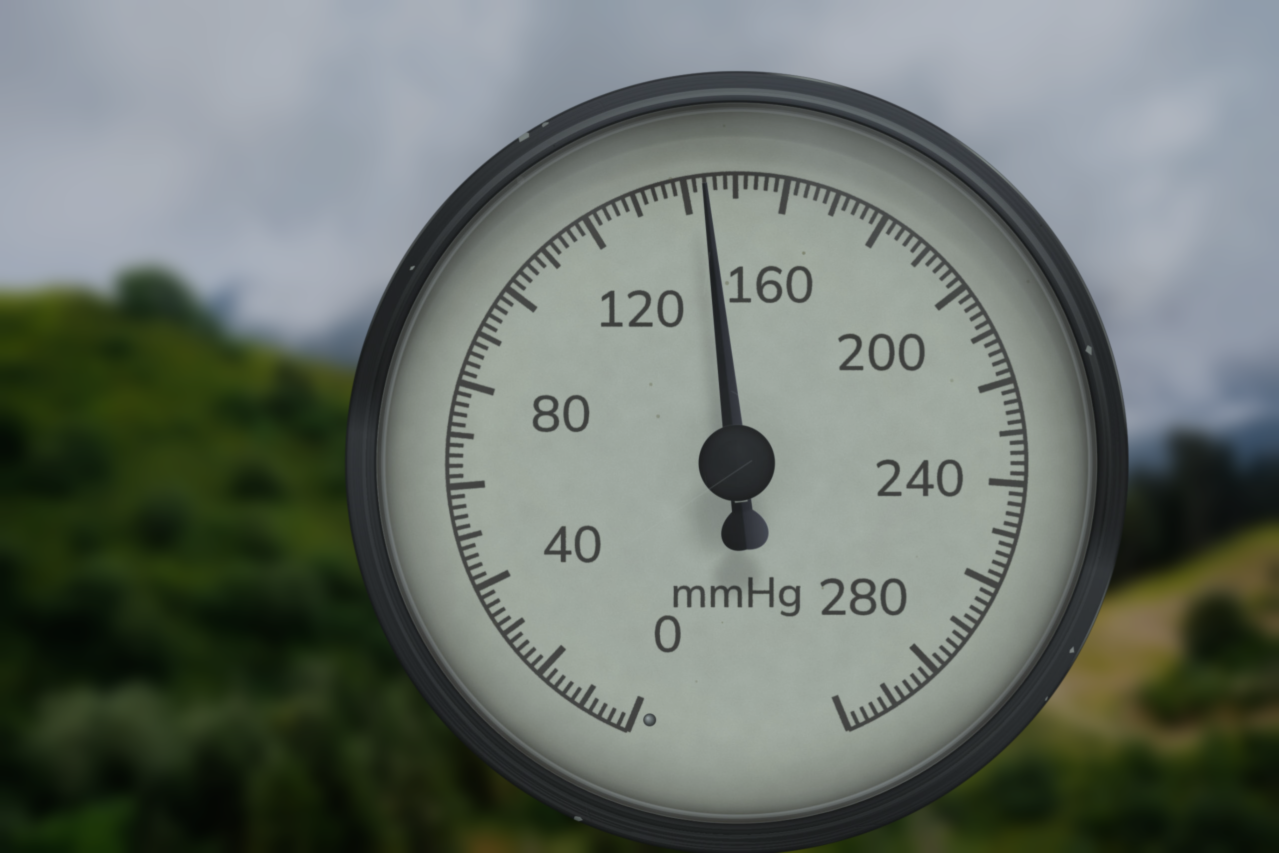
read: **144** mmHg
